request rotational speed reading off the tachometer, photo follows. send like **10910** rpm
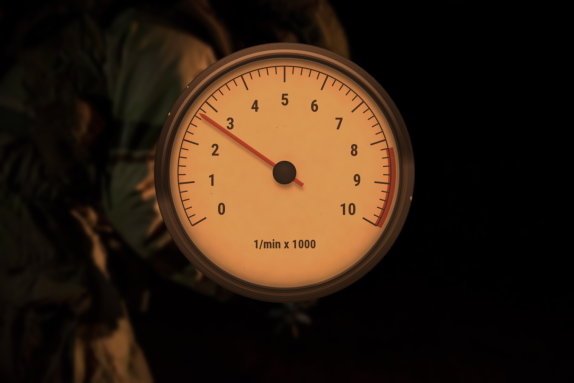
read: **2700** rpm
